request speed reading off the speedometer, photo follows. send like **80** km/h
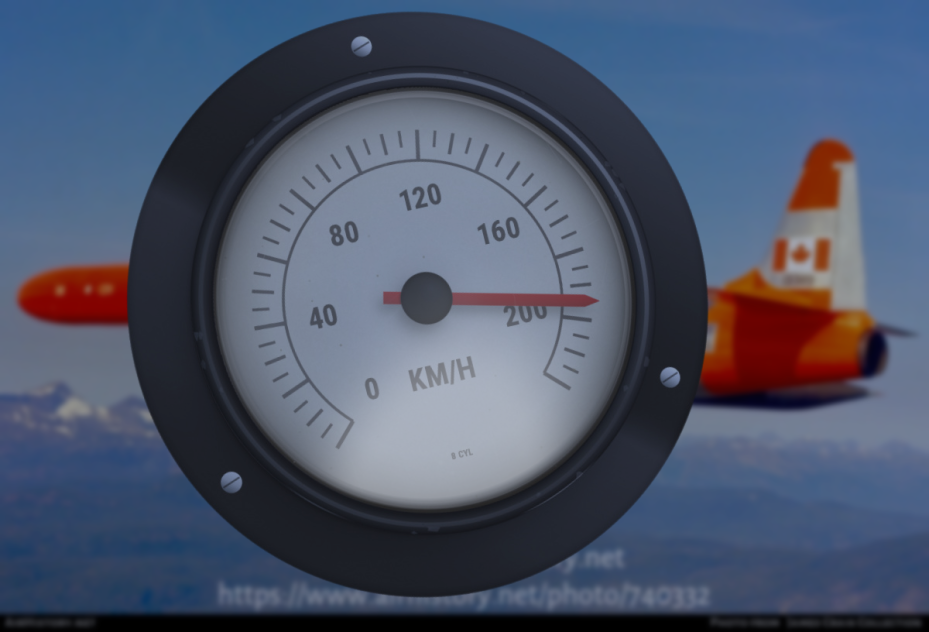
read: **195** km/h
